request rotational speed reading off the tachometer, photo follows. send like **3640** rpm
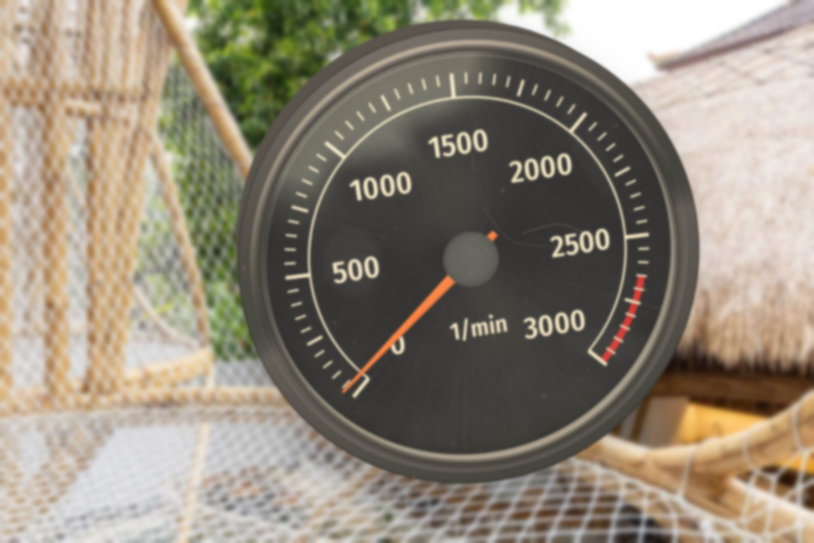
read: **50** rpm
